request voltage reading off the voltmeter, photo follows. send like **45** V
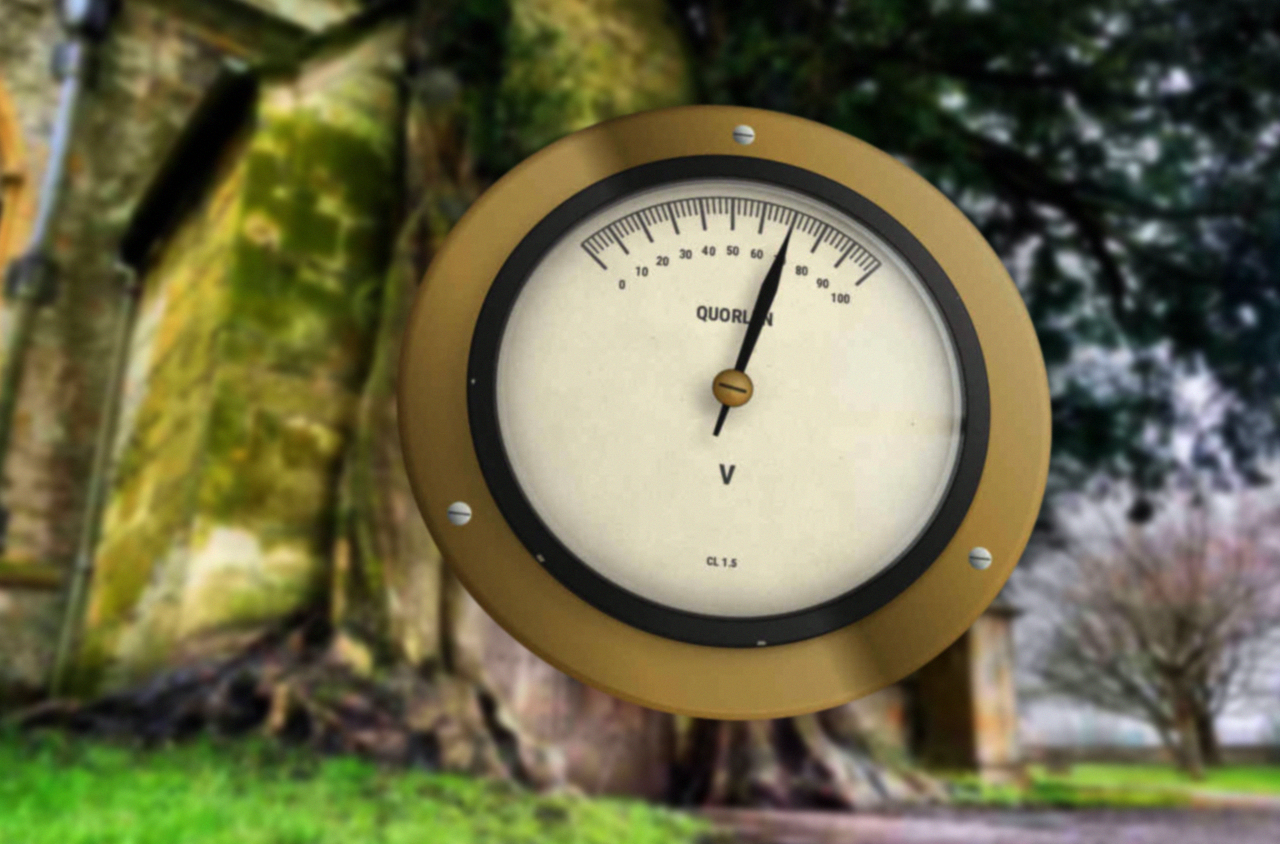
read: **70** V
